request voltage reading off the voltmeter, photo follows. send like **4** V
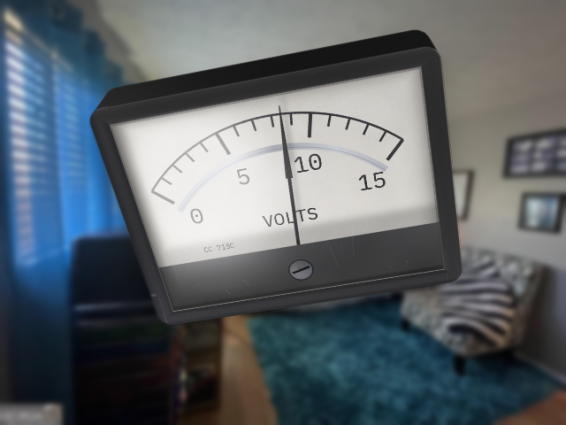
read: **8.5** V
